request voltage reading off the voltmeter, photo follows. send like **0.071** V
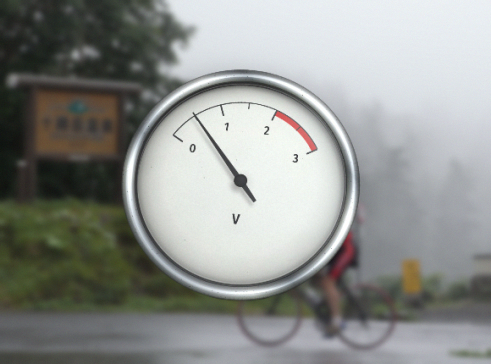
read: **0.5** V
